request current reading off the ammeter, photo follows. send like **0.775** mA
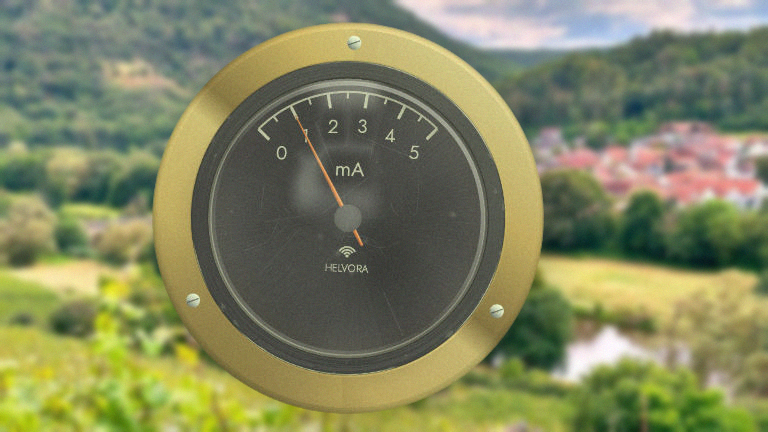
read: **1** mA
